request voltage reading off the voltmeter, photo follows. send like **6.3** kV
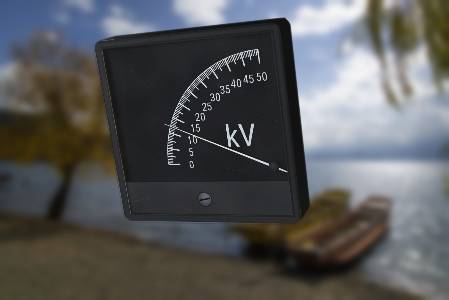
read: **12.5** kV
